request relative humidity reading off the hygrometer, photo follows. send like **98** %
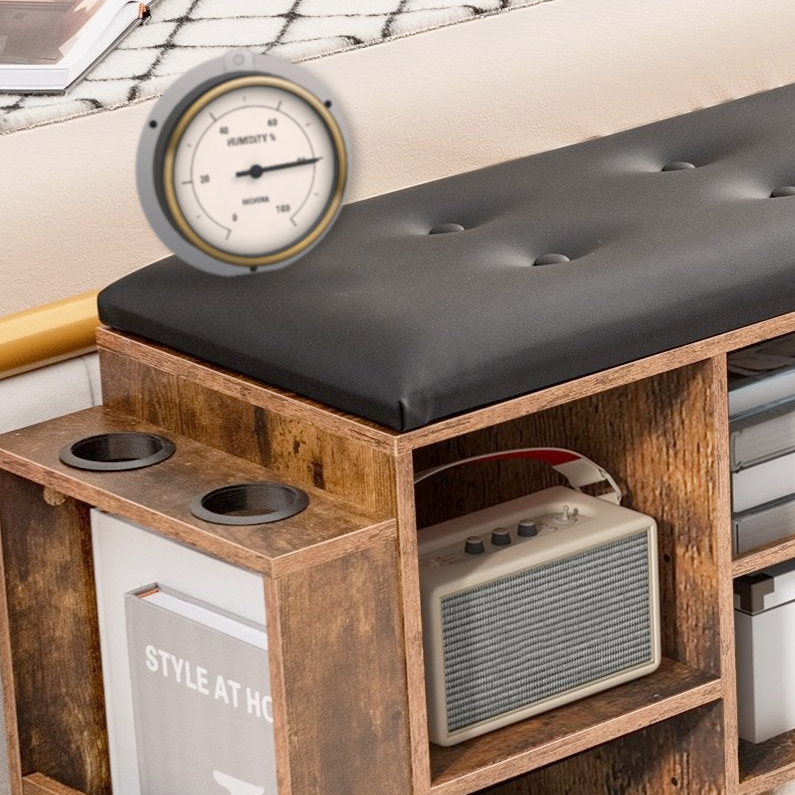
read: **80** %
